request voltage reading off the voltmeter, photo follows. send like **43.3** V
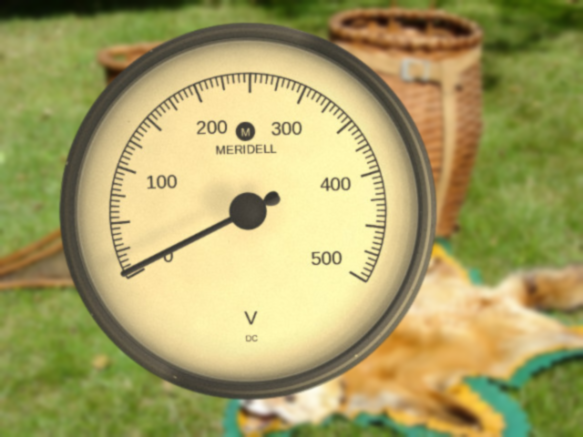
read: **5** V
